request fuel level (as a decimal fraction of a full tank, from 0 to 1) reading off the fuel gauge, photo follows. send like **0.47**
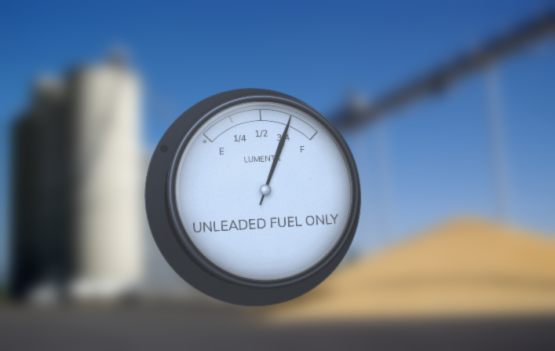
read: **0.75**
